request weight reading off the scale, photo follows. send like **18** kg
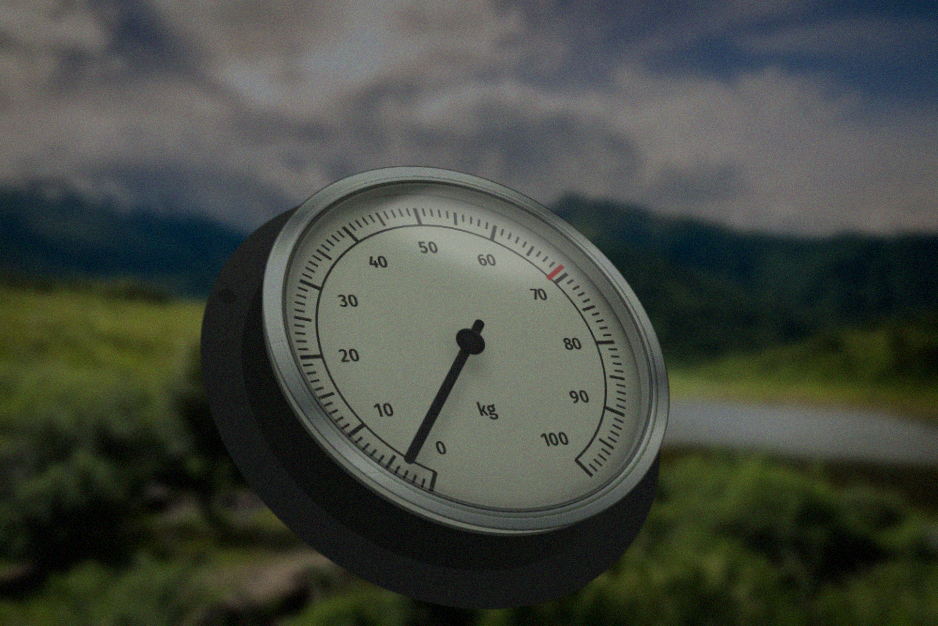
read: **3.5** kg
